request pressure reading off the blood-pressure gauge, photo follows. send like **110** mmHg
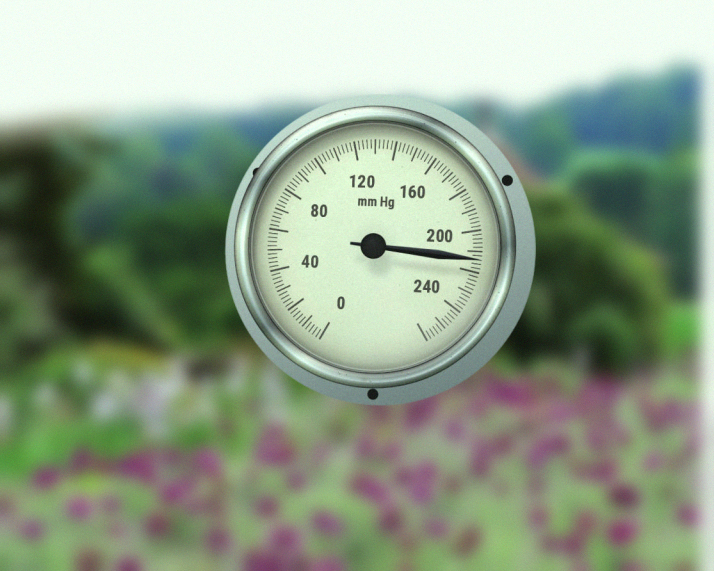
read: **214** mmHg
